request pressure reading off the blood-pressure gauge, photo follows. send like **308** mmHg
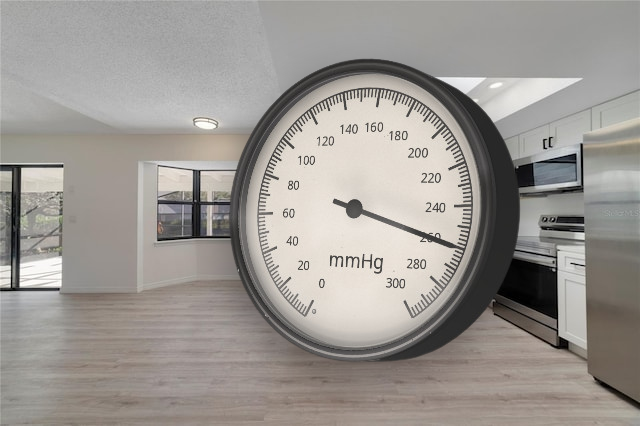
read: **260** mmHg
